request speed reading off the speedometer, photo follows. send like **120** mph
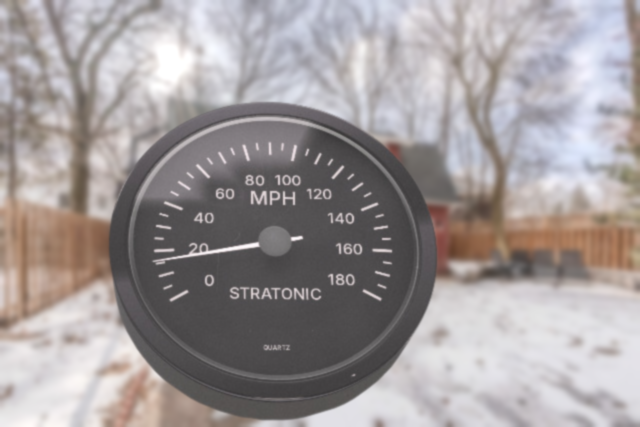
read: **15** mph
